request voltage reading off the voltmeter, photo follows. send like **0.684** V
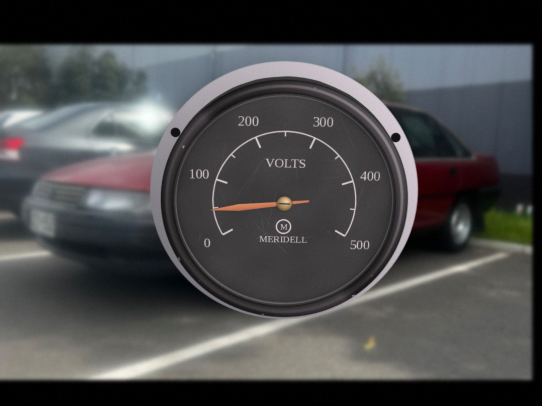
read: **50** V
